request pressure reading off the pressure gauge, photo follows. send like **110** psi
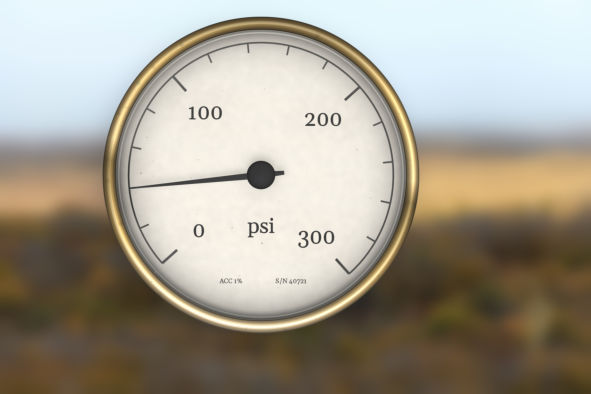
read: **40** psi
